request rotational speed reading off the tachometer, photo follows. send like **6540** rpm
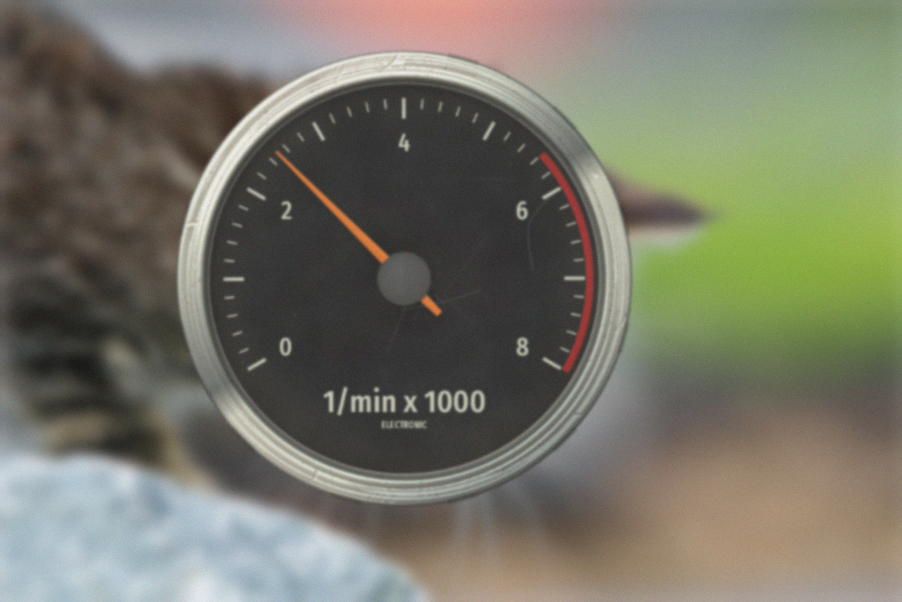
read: **2500** rpm
